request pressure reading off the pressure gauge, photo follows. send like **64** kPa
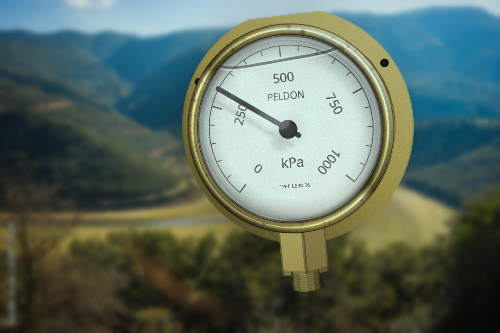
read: **300** kPa
